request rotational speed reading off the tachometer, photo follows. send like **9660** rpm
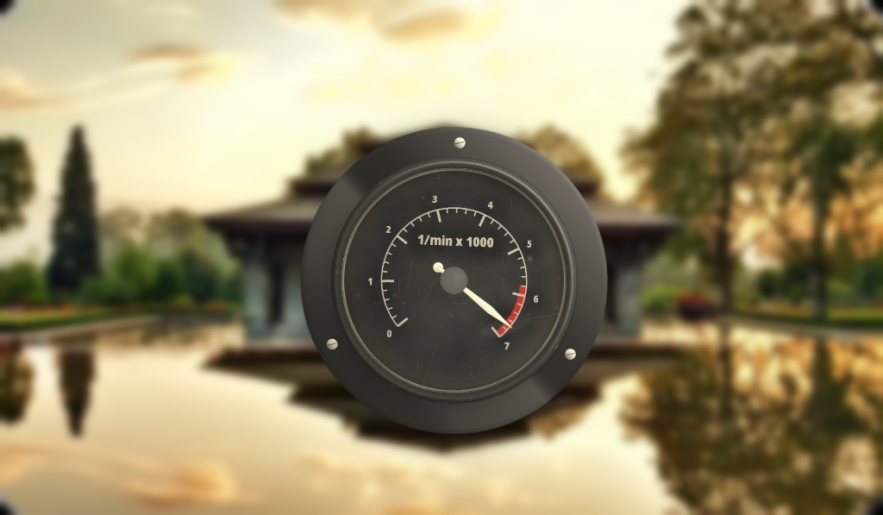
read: **6700** rpm
